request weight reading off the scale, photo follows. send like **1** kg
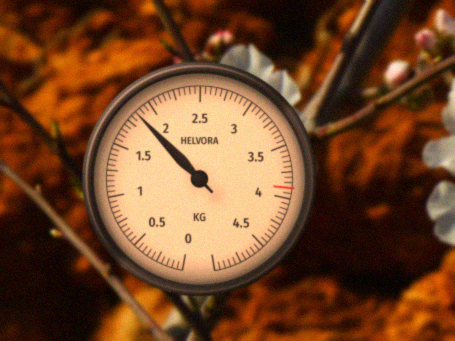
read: **1.85** kg
